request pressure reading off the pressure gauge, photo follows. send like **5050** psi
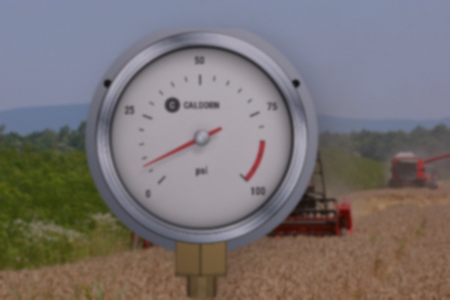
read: **7.5** psi
